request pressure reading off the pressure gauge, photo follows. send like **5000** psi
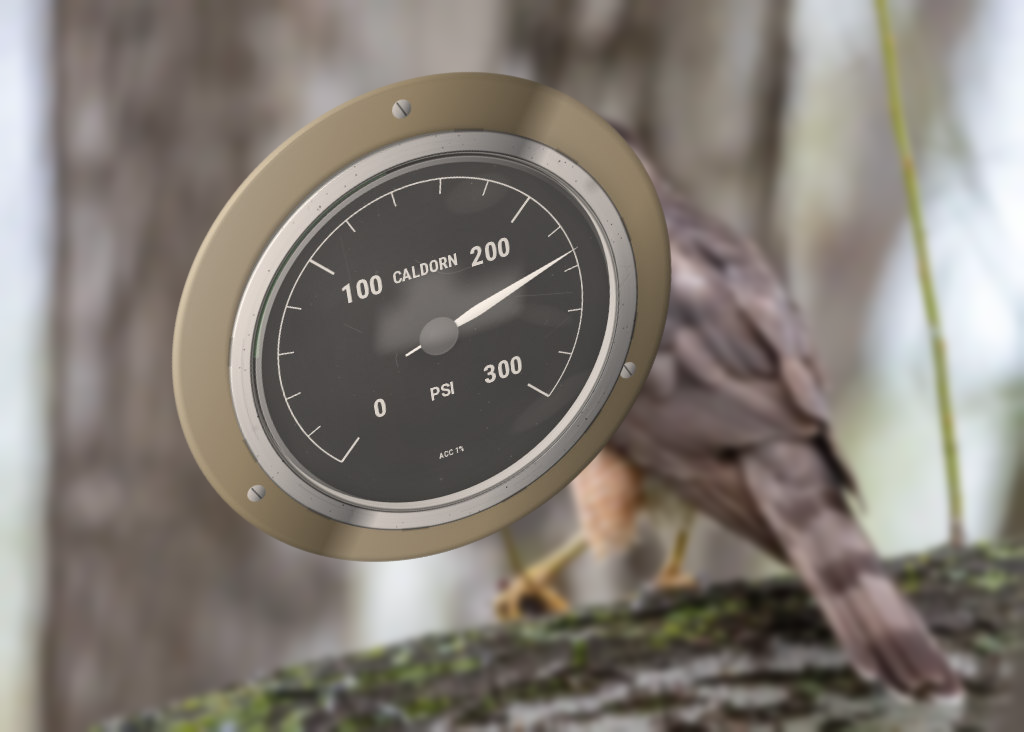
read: **230** psi
